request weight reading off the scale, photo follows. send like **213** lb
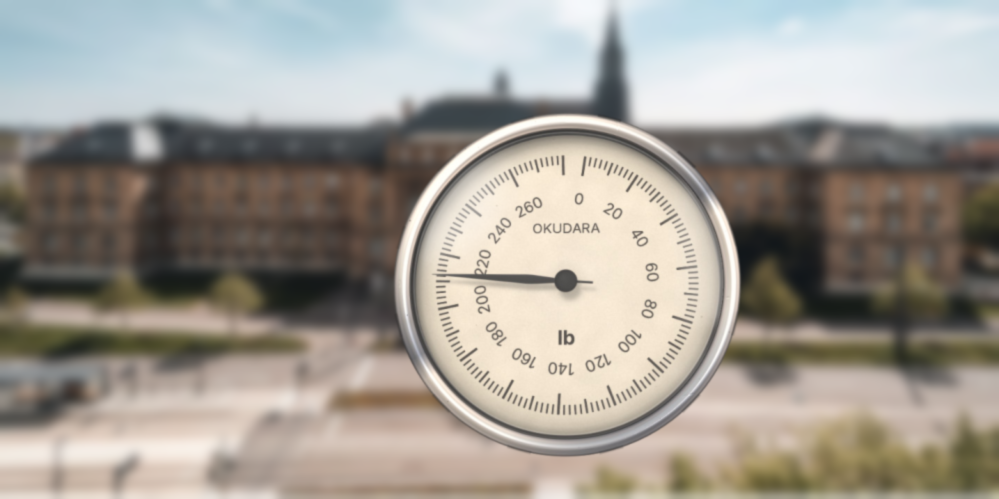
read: **212** lb
